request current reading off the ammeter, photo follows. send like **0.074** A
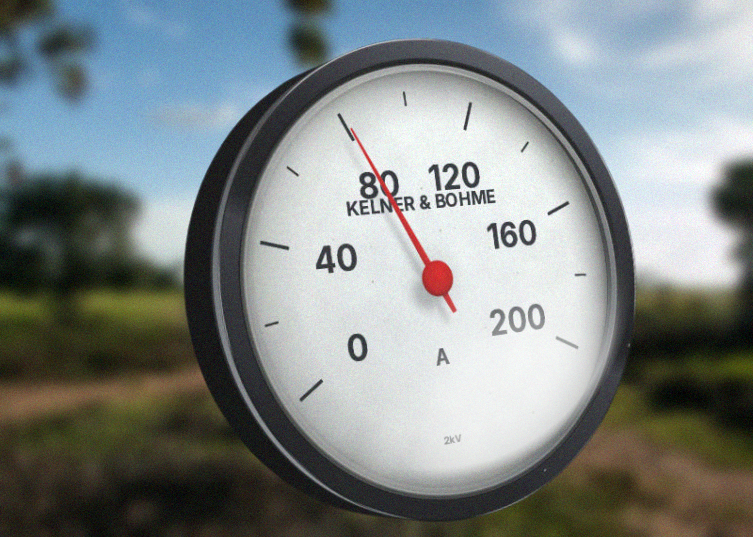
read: **80** A
